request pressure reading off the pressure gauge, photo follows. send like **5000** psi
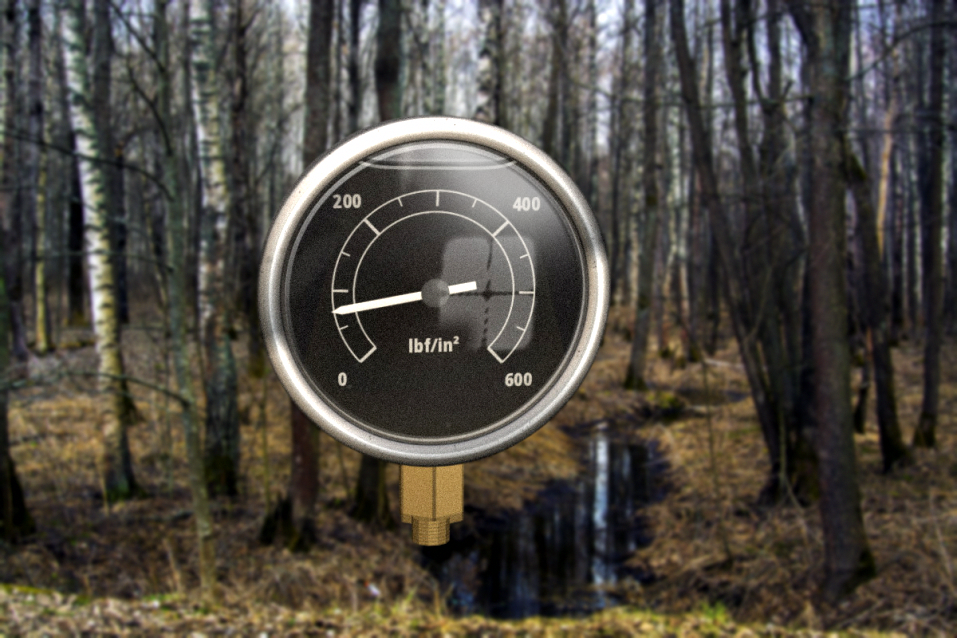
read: **75** psi
